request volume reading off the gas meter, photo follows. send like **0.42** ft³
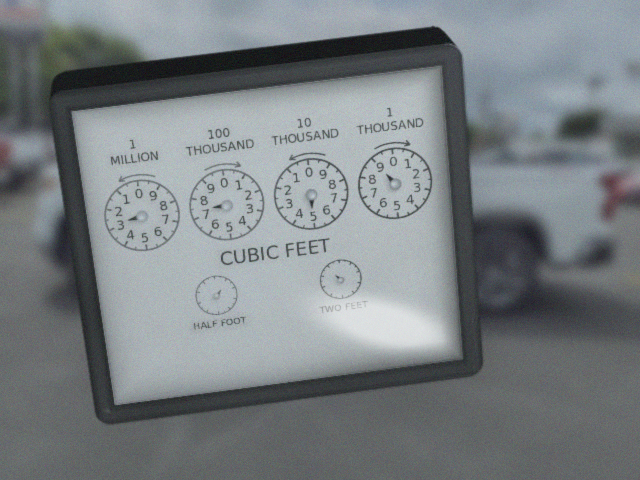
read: **274900** ft³
